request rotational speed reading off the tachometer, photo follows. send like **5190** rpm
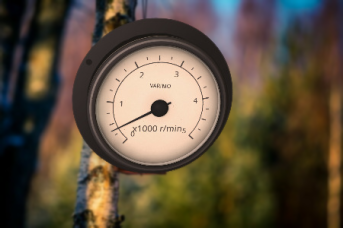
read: **375** rpm
